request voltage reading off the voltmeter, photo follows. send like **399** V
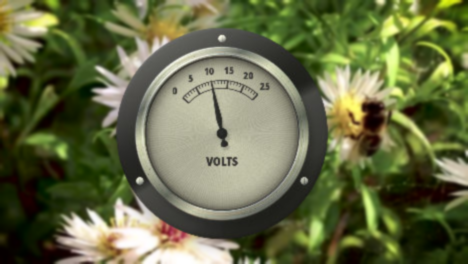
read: **10** V
